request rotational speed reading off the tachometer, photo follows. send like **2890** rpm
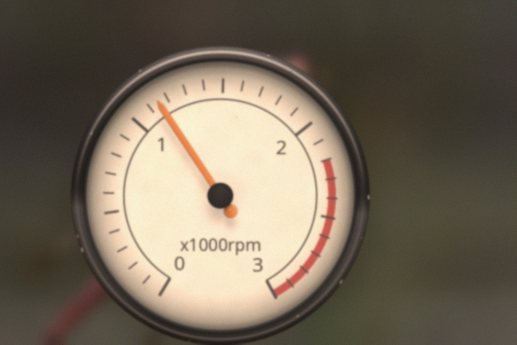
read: **1150** rpm
